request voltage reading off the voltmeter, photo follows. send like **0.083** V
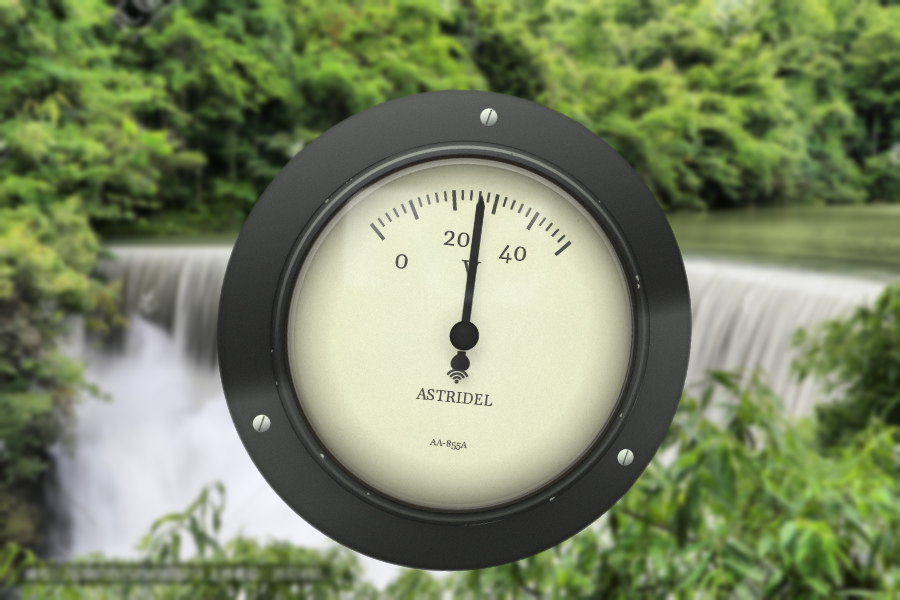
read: **26** V
